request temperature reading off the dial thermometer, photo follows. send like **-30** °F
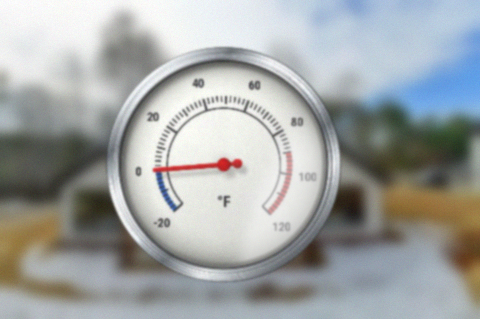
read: **0** °F
